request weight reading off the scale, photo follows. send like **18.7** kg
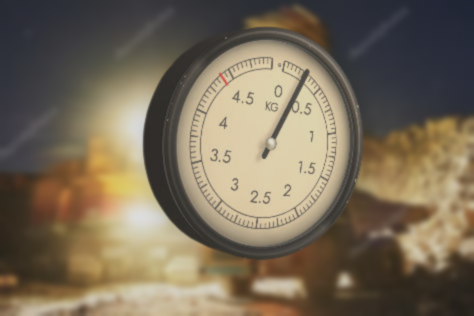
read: **0.25** kg
